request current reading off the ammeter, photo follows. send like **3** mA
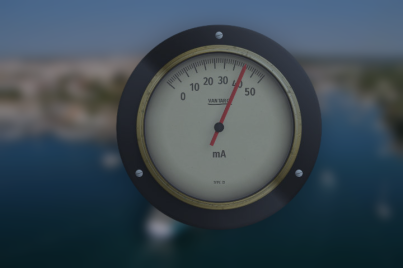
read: **40** mA
